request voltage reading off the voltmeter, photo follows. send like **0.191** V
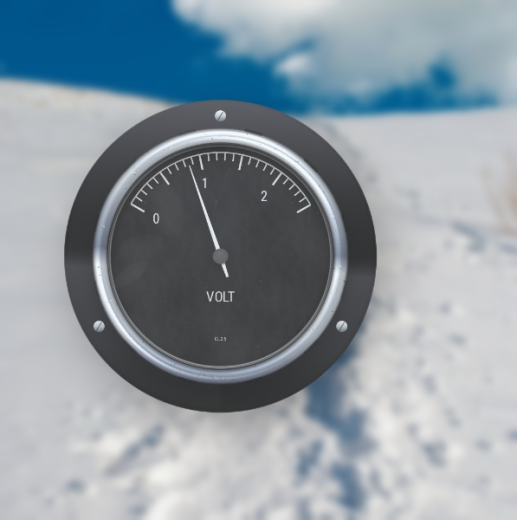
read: **0.85** V
